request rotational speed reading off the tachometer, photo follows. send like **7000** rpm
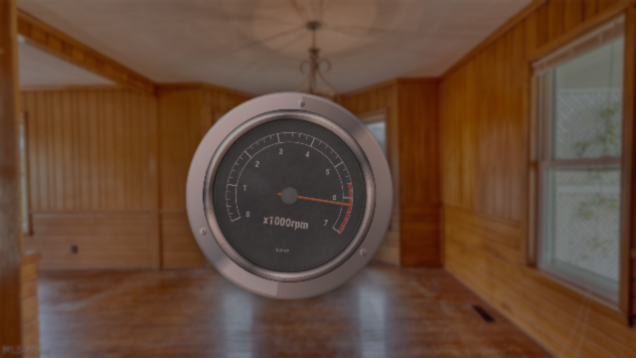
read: **6200** rpm
